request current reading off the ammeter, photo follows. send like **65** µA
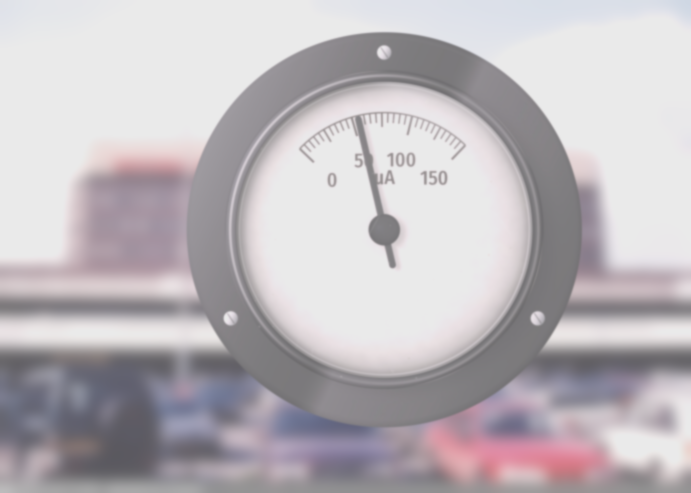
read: **55** µA
